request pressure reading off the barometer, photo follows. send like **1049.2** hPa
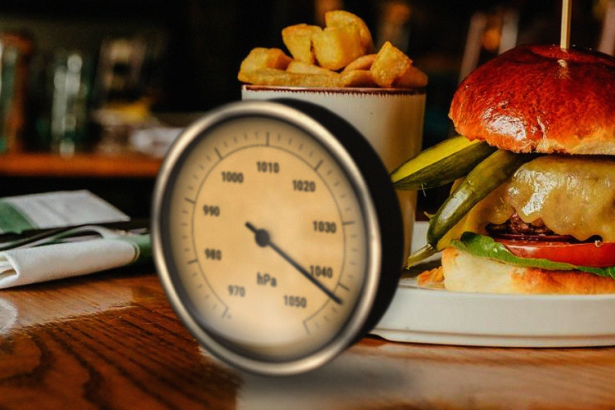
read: **1042** hPa
